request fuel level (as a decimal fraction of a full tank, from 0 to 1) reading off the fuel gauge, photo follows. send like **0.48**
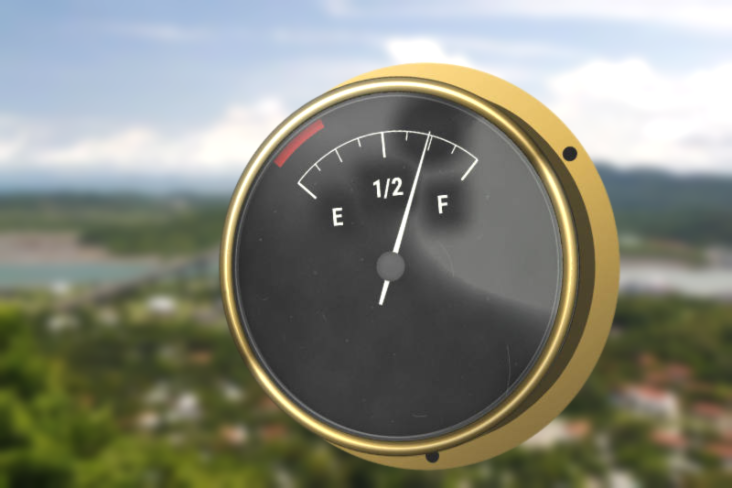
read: **0.75**
